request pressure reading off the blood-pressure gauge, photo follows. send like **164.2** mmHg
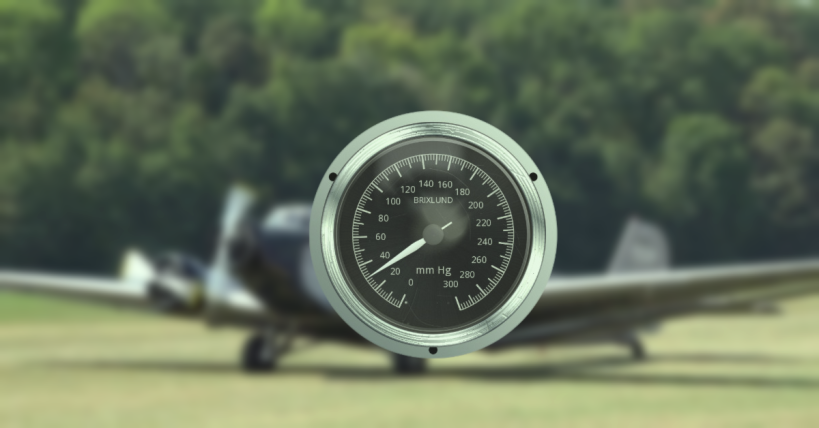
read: **30** mmHg
